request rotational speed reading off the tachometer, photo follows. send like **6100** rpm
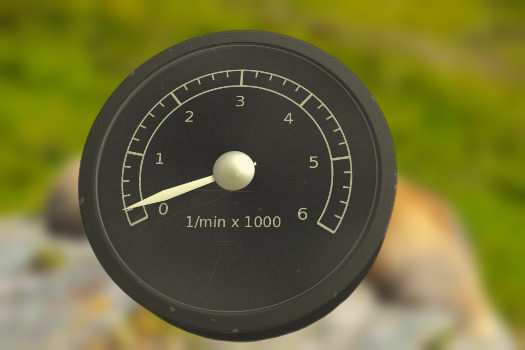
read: **200** rpm
